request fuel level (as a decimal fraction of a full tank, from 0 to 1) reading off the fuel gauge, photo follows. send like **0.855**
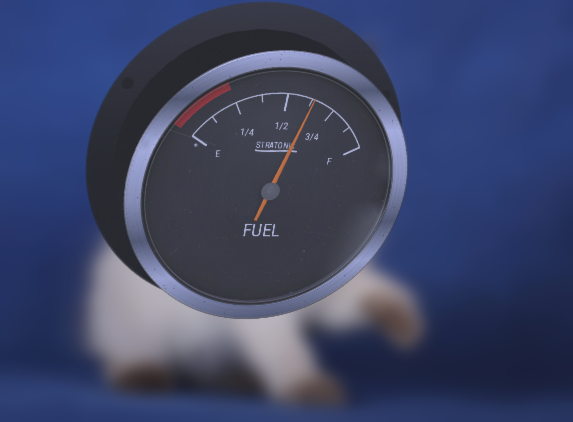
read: **0.625**
